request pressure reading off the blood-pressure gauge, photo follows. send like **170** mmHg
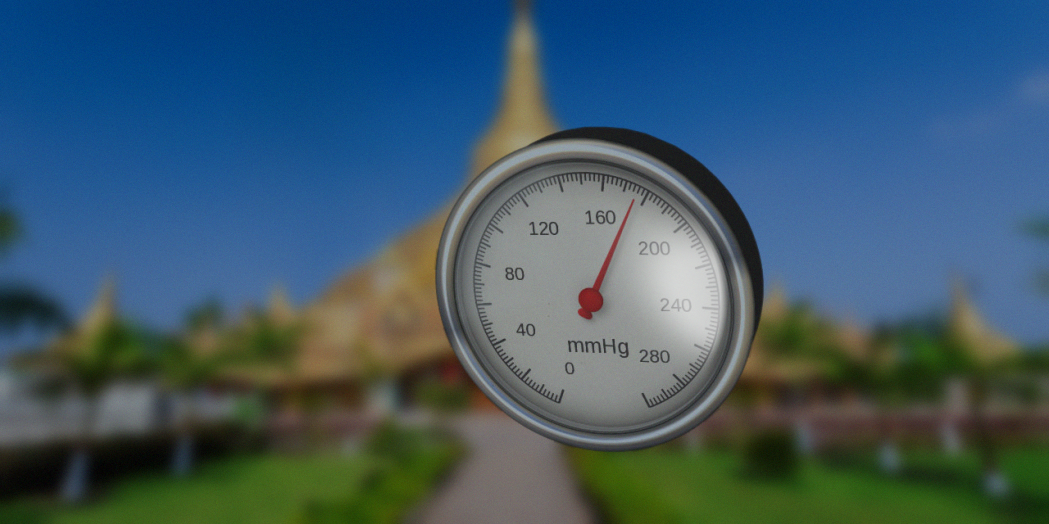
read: **176** mmHg
